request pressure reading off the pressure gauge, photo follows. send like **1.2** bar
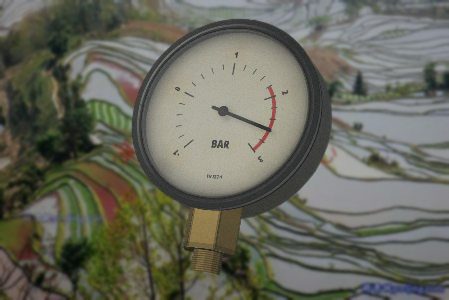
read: **2.6** bar
